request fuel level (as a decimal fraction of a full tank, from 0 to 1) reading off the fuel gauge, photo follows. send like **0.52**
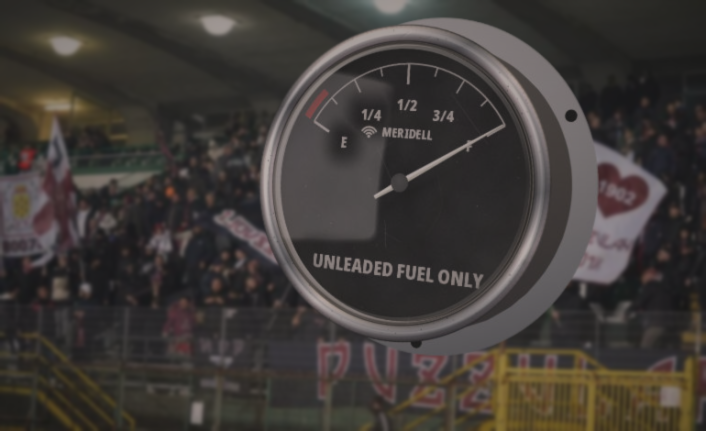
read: **1**
